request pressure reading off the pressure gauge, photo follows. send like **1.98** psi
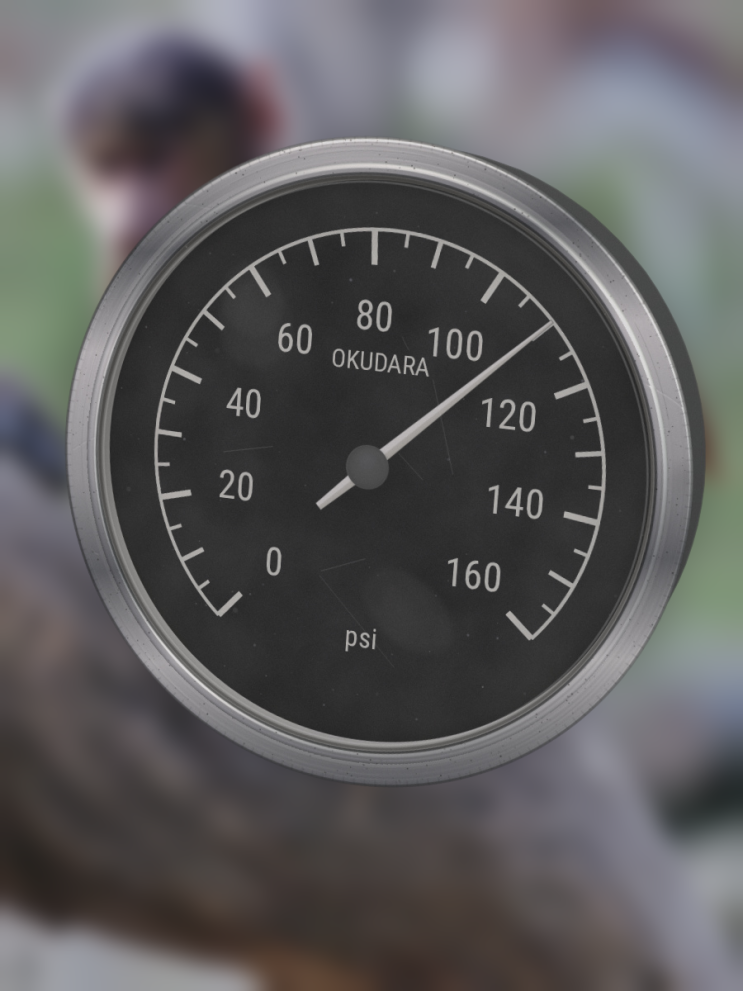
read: **110** psi
